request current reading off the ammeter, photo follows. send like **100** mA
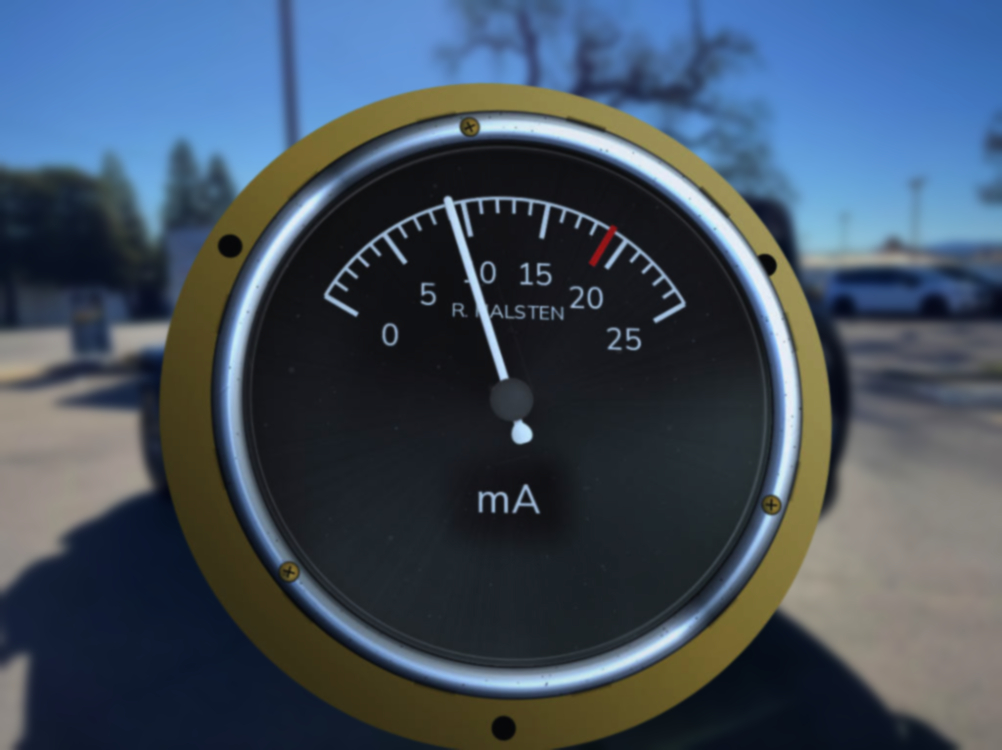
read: **9** mA
